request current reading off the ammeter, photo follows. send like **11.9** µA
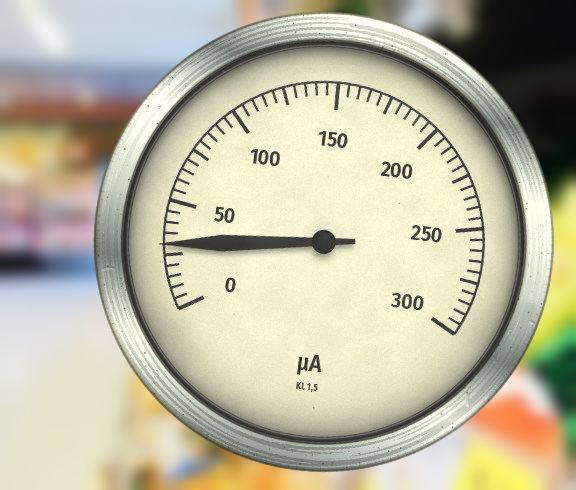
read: **30** µA
